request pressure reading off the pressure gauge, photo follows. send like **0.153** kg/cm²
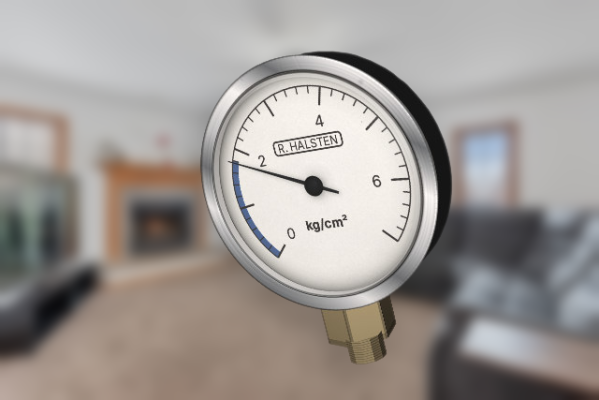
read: **1.8** kg/cm²
